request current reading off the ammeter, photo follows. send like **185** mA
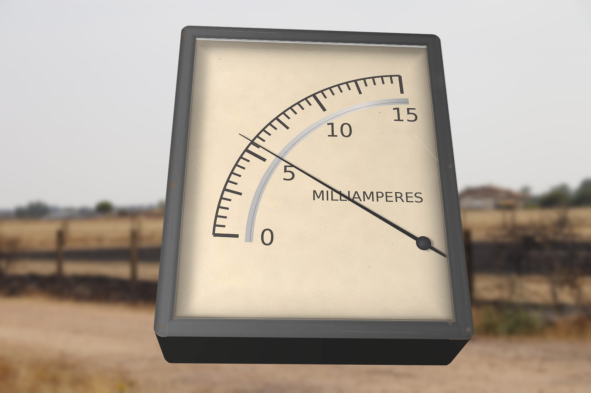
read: **5.5** mA
